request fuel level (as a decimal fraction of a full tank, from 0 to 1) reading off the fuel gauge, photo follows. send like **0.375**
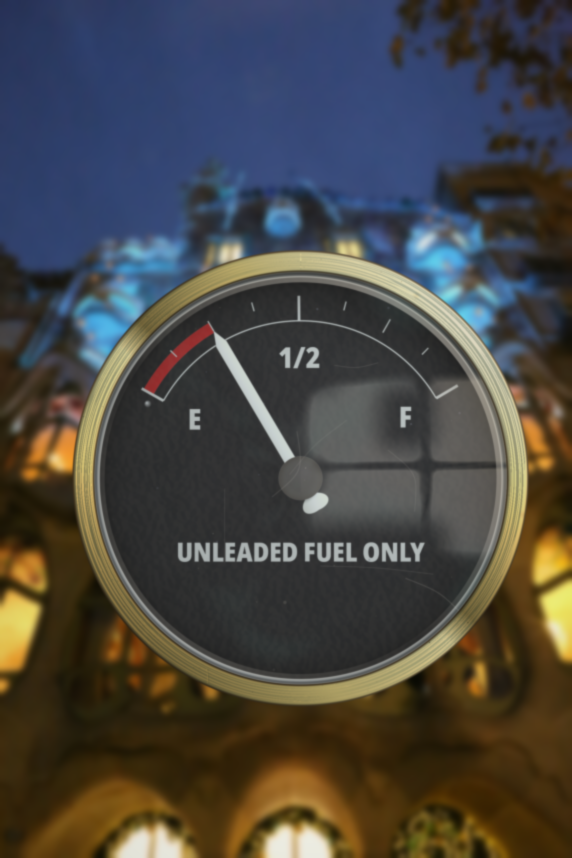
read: **0.25**
